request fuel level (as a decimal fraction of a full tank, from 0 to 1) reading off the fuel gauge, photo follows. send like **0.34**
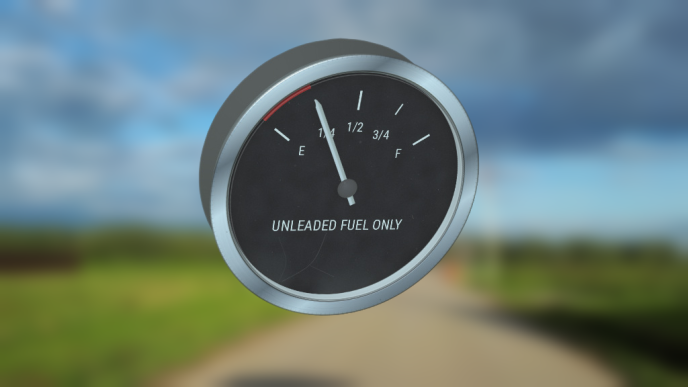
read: **0.25**
